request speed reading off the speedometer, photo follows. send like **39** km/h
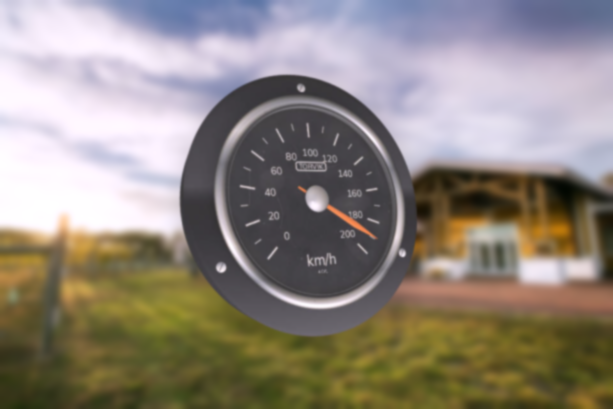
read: **190** km/h
